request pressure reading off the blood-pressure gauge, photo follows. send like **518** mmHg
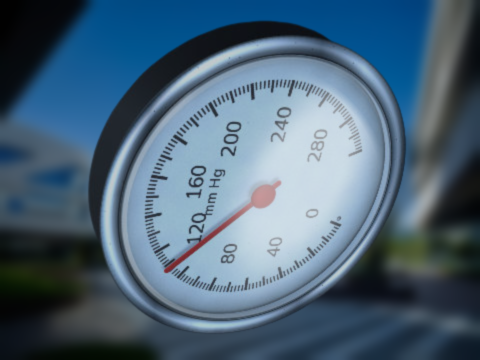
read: **110** mmHg
